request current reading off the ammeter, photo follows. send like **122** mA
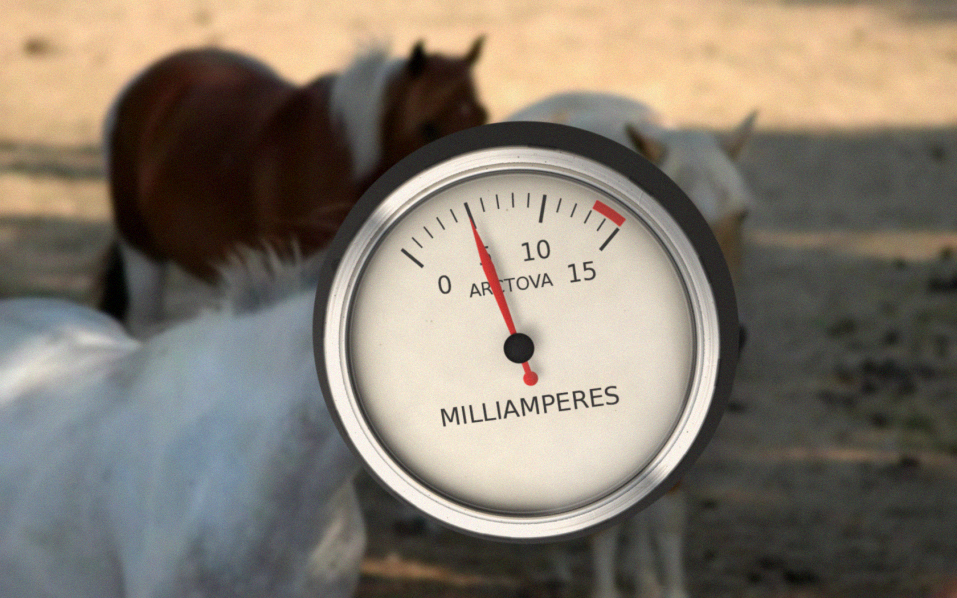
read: **5** mA
